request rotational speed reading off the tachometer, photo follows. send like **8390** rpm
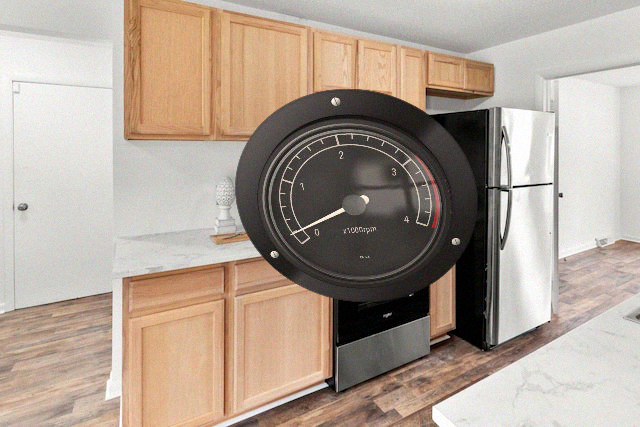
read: **200** rpm
